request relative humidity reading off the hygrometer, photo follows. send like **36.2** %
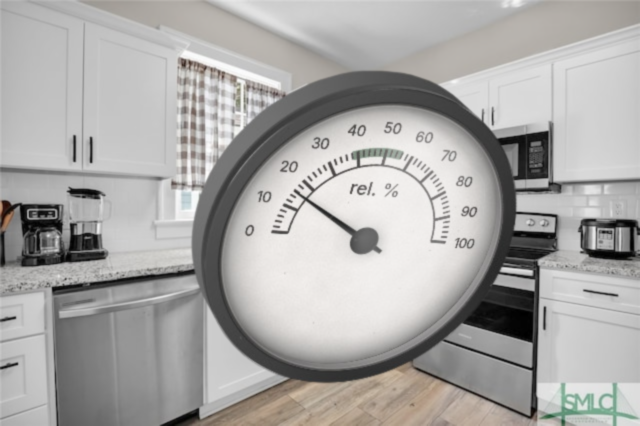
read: **16** %
